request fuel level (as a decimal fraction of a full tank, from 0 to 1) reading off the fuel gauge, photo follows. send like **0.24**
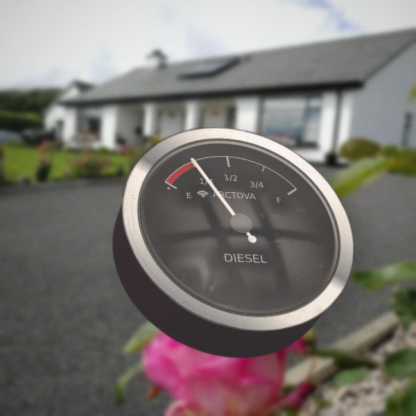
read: **0.25**
